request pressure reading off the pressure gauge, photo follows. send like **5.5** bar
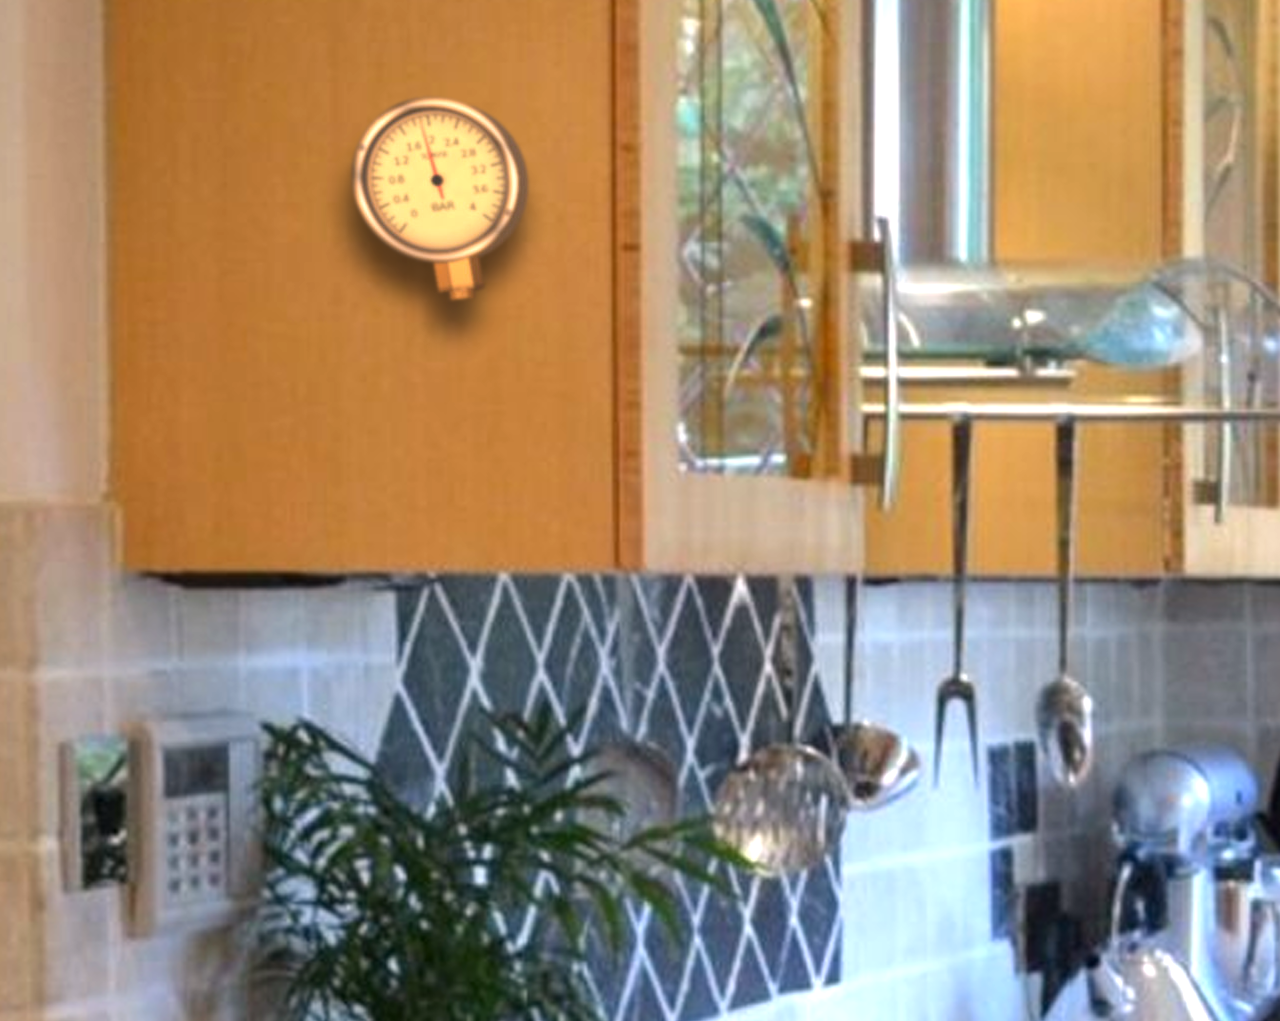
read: **1.9** bar
